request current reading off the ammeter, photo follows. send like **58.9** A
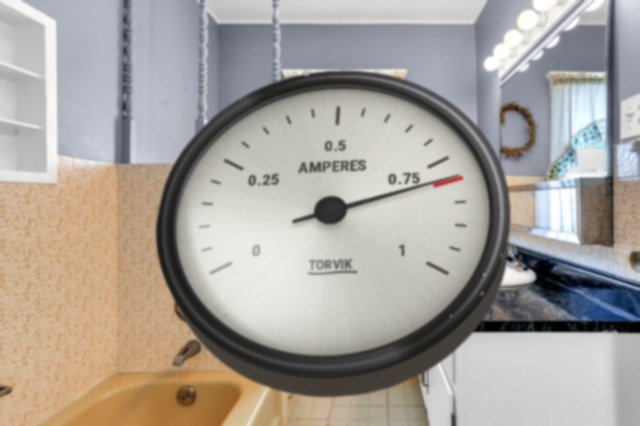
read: **0.8** A
